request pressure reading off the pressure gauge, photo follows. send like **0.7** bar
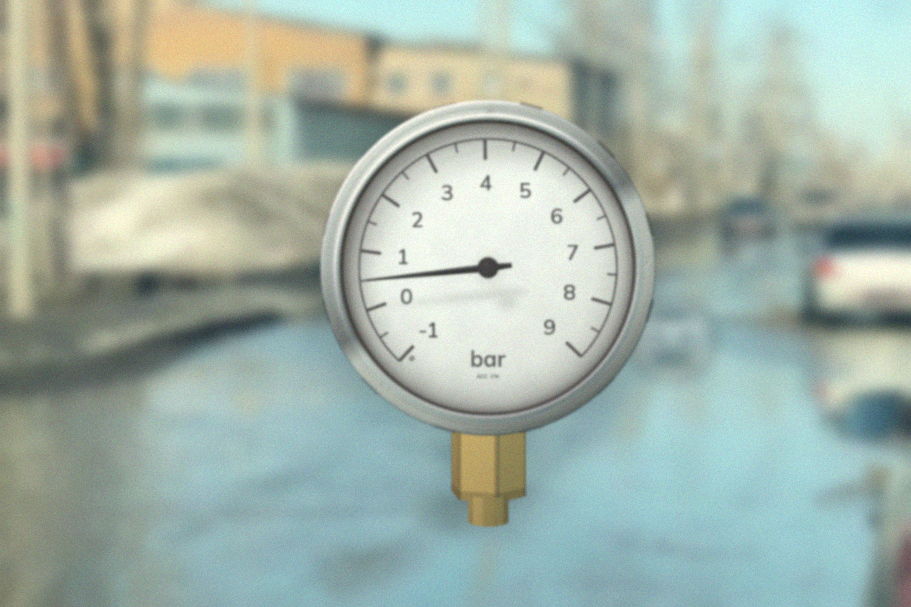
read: **0.5** bar
